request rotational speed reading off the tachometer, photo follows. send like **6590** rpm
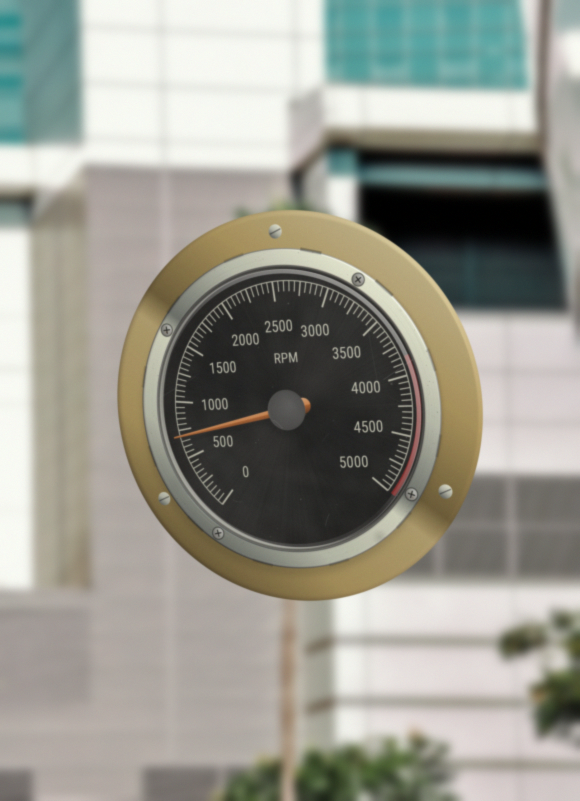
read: **700** rpm
